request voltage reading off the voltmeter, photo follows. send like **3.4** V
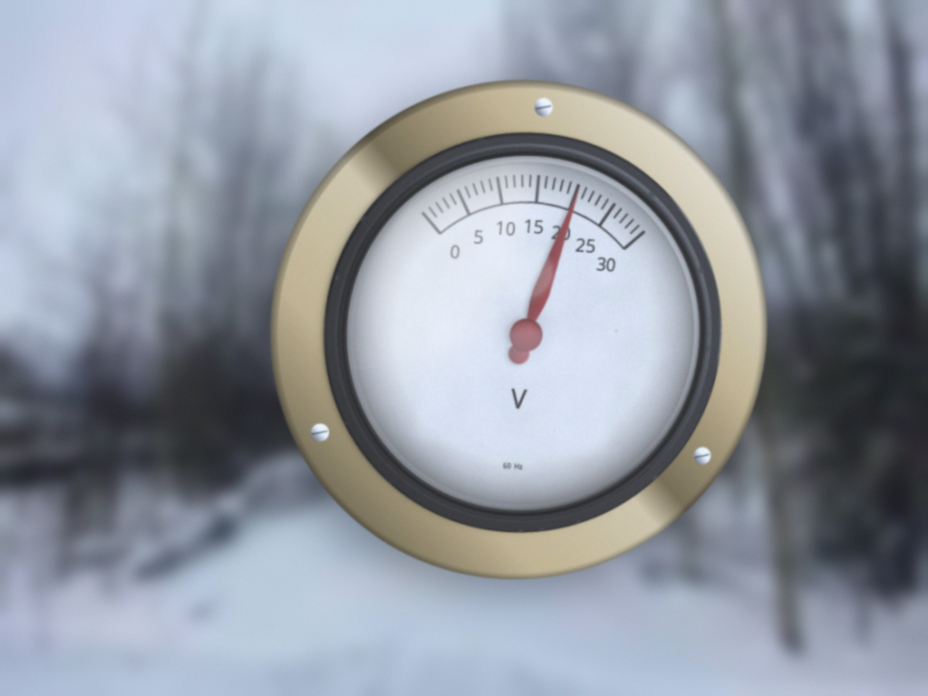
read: **20** V
